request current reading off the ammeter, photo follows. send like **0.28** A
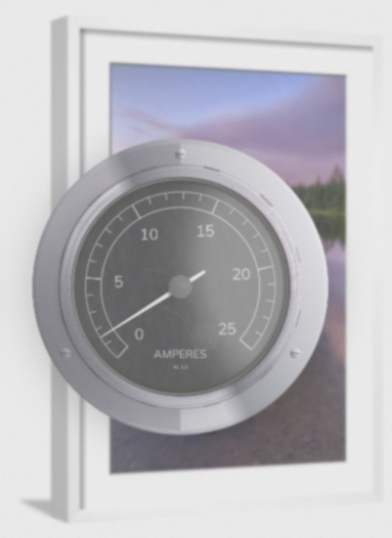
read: **1.5** A
